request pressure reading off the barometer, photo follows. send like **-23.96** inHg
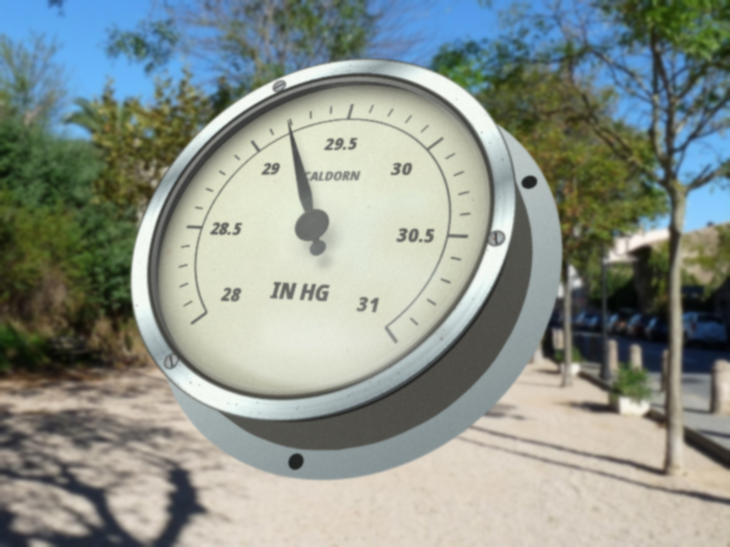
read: **29.2** inHg
